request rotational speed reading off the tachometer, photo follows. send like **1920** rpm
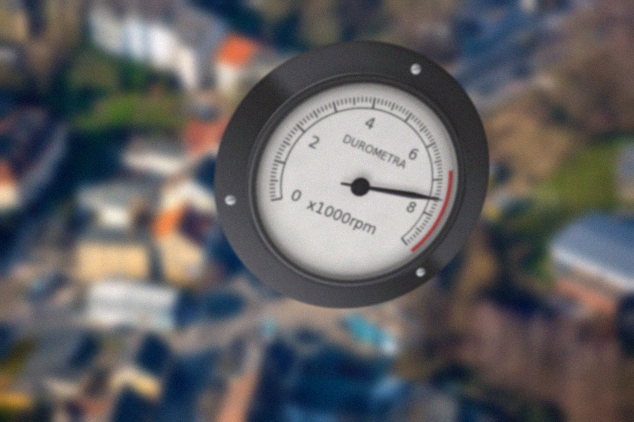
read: **7500** rpm
